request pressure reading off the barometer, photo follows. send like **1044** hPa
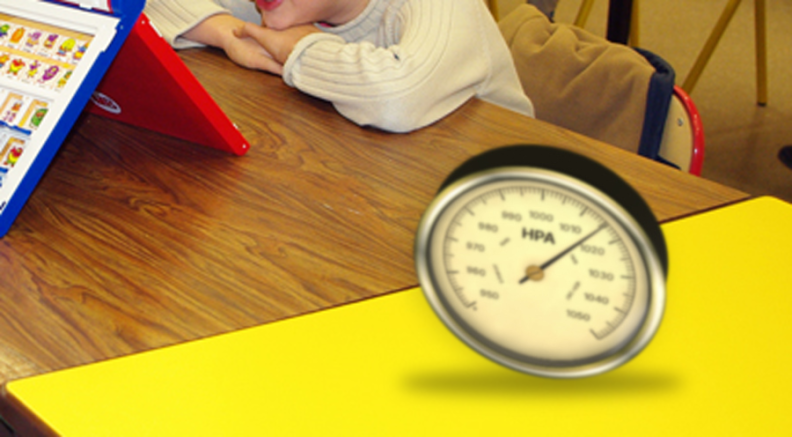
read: **1015** hPa
